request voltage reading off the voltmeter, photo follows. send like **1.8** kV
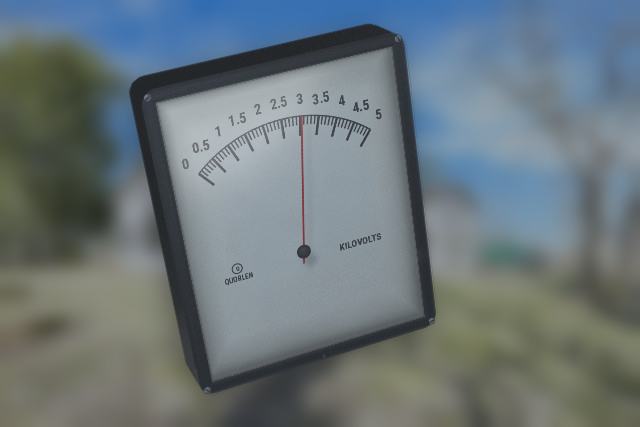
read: **3** kV
